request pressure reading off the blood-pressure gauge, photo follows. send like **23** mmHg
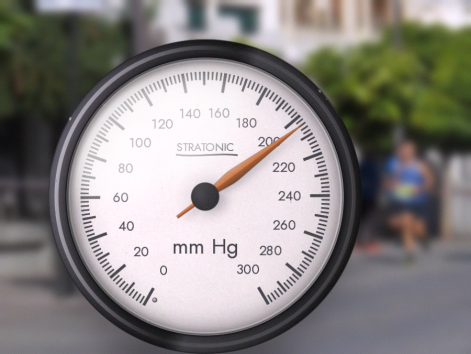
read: **204** mmHg
